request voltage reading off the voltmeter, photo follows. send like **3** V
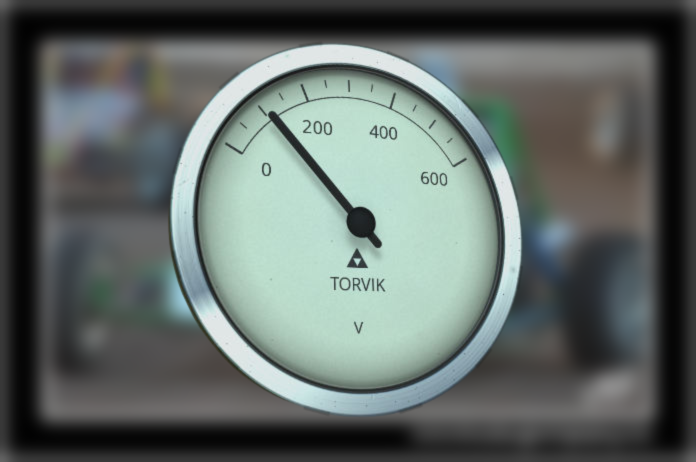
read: **100** V
